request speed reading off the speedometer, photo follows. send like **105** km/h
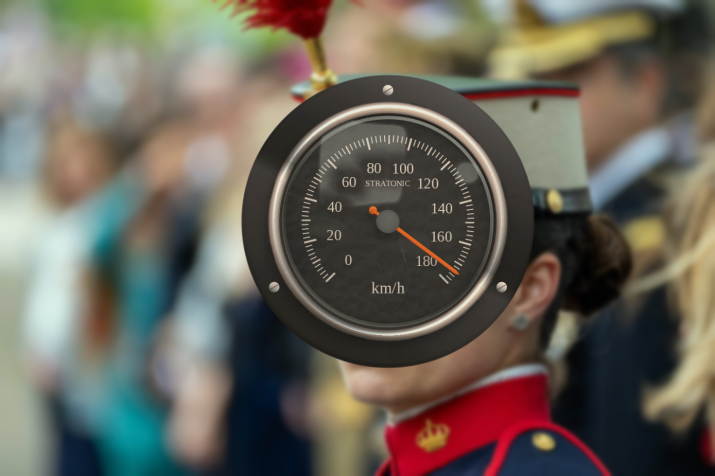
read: **174** km/h
